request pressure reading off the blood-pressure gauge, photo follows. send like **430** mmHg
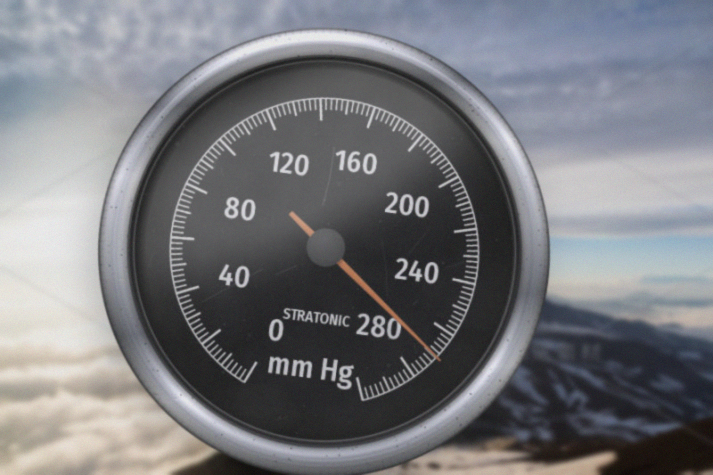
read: **270** mmHg
